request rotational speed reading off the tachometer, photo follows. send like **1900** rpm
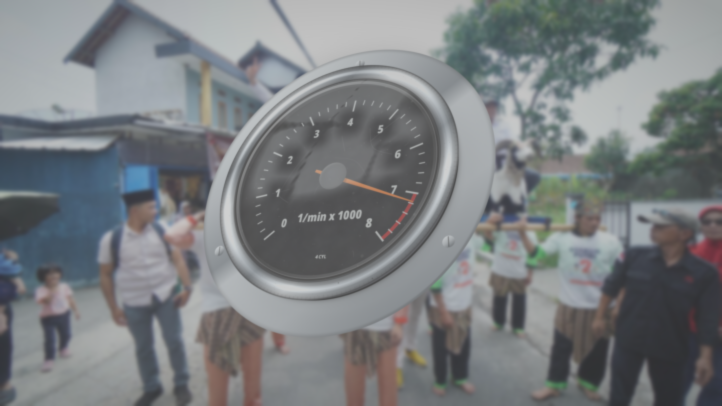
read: **7200** rpm
